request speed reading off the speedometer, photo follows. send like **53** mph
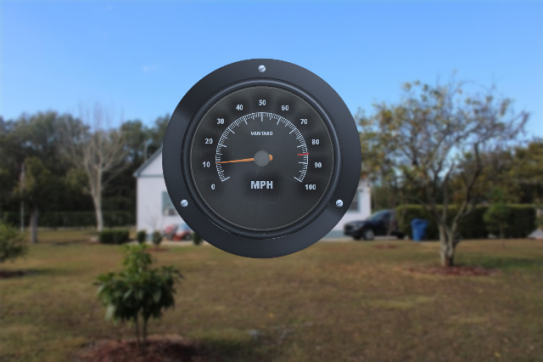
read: **10** mph
